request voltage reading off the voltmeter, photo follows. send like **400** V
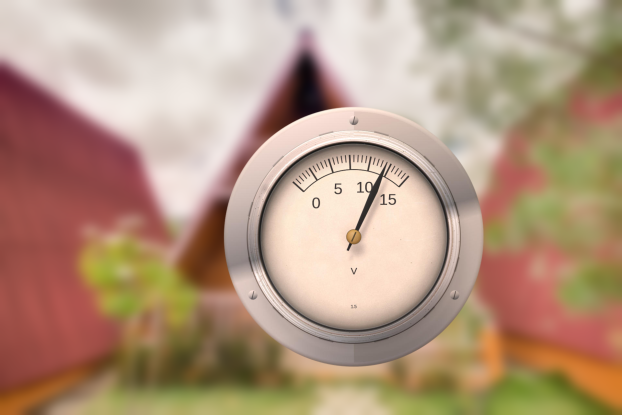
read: **12** V
